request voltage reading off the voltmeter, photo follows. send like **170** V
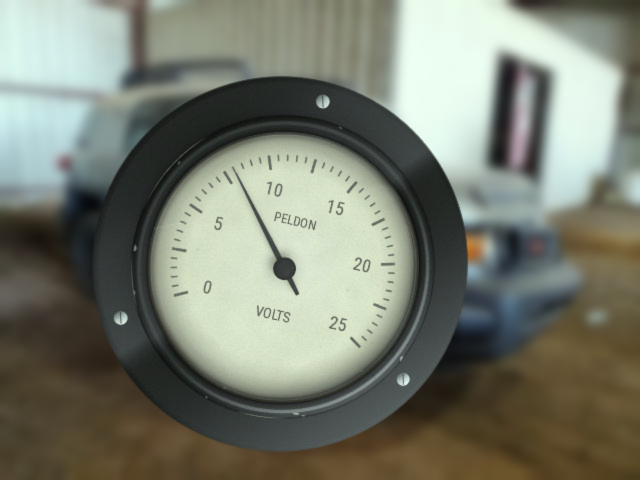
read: **8** V
